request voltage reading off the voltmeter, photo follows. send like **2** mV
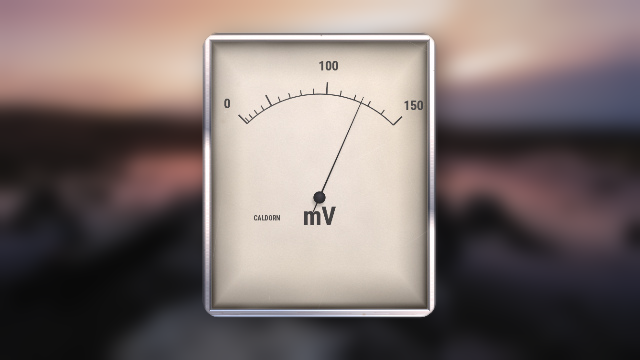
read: **125** mV
